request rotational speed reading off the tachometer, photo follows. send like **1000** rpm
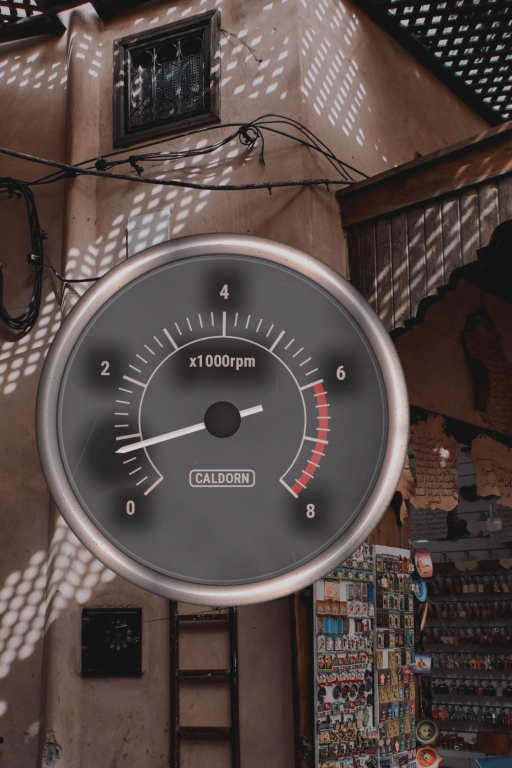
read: **800** rpm
